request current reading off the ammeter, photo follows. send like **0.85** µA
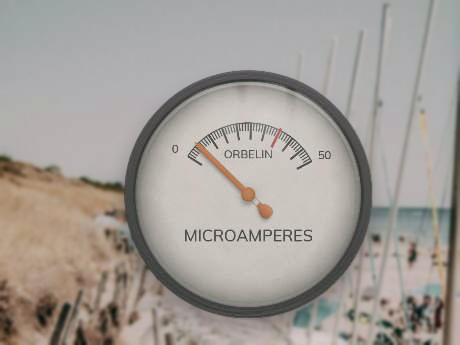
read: **5** µA
